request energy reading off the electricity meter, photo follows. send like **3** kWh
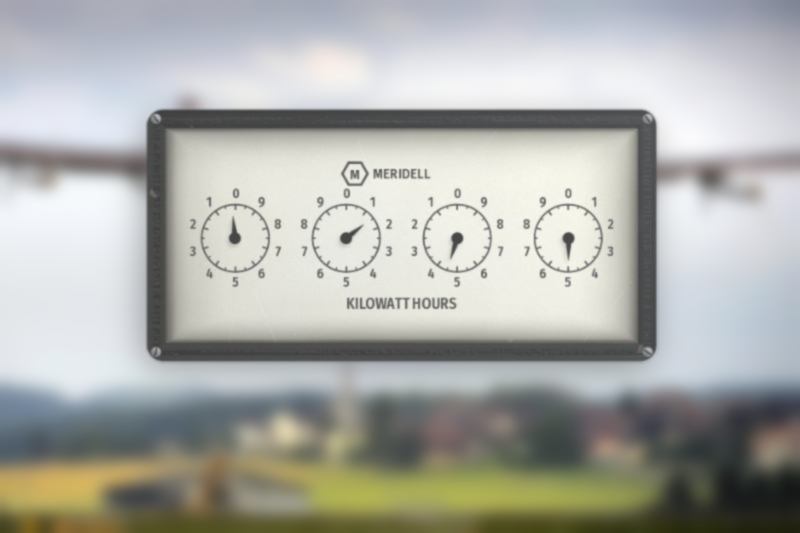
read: **145** kWh
